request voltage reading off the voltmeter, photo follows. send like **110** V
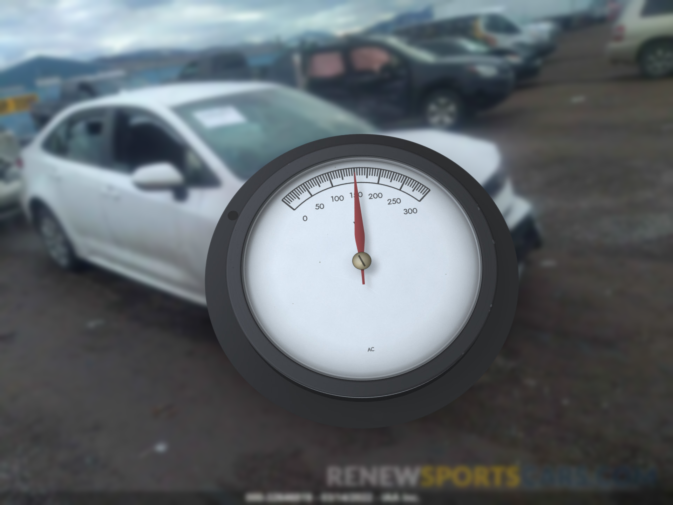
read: **150** V
